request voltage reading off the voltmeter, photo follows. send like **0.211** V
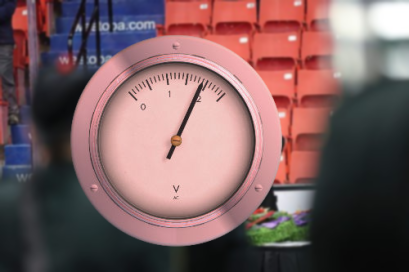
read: **1.9** V
